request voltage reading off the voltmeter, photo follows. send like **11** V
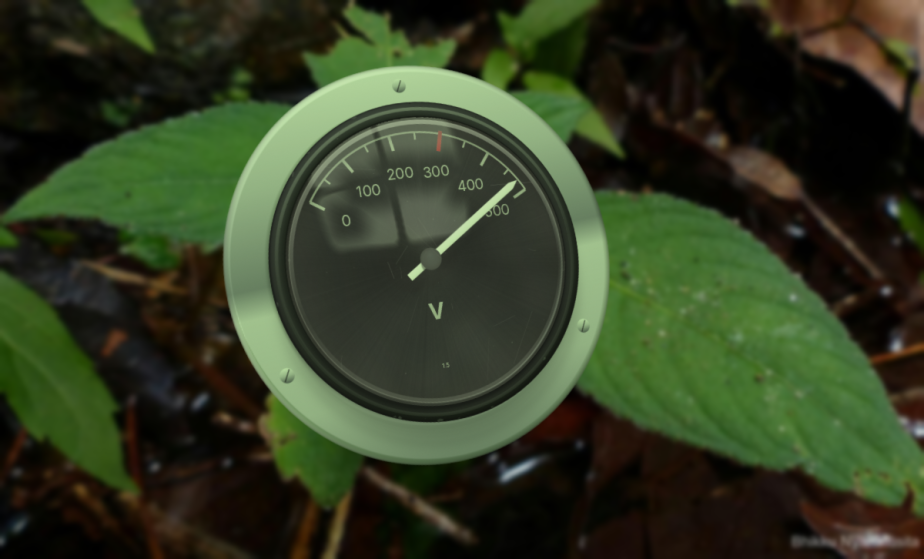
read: **475** V
